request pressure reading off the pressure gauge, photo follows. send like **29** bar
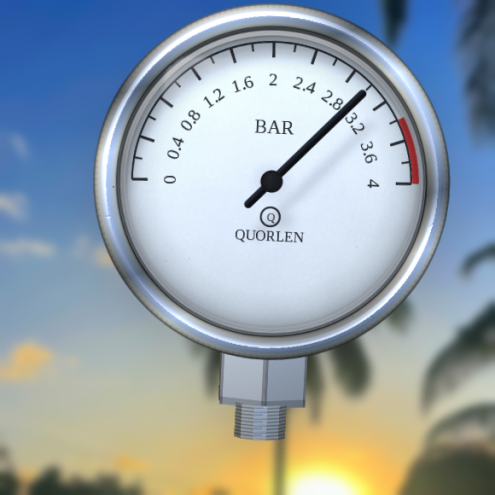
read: **3** bar
